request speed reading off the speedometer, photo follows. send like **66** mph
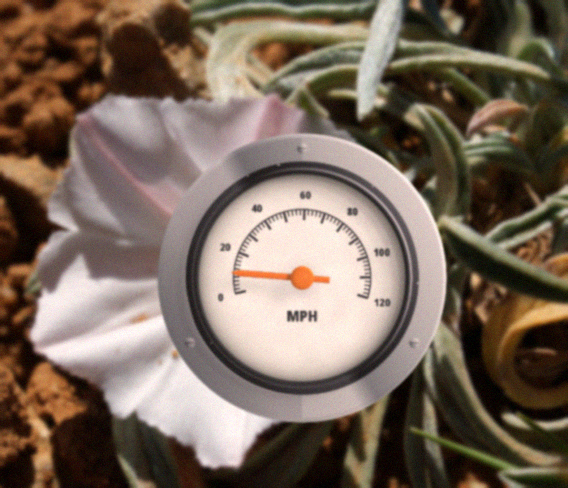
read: **10** mph
